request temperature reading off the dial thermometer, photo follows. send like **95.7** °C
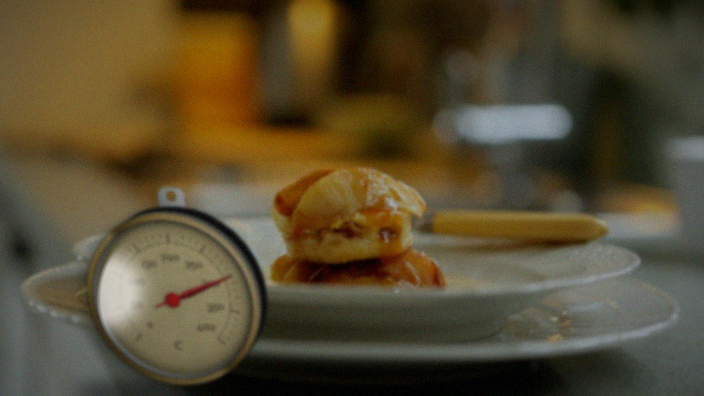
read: **300** °C
